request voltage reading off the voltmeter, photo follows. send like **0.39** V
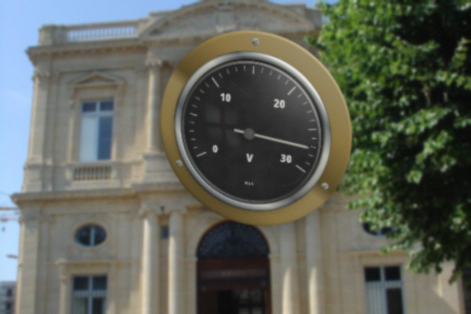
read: **27** V
